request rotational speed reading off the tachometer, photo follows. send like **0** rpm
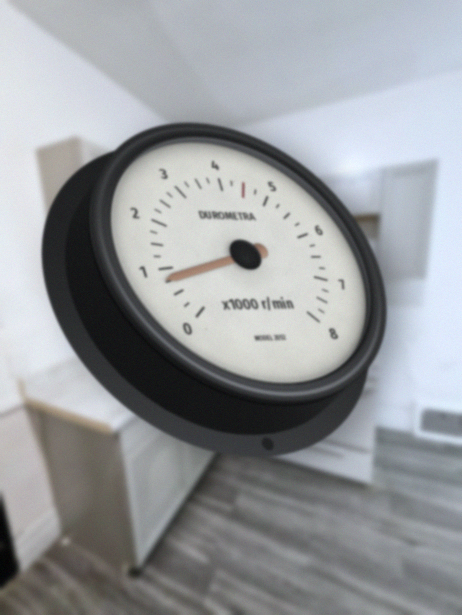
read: **750** rpm
